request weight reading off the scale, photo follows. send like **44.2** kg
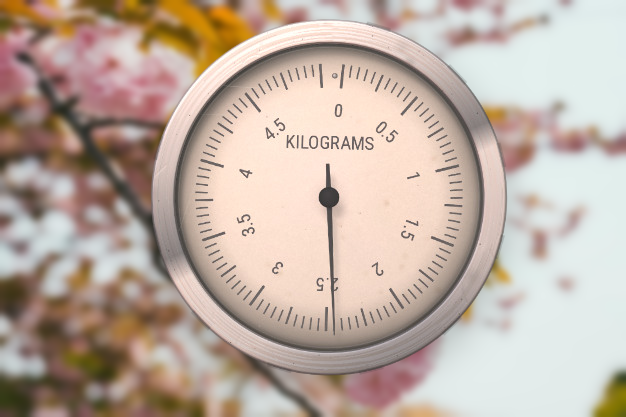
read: **2.45** kg
